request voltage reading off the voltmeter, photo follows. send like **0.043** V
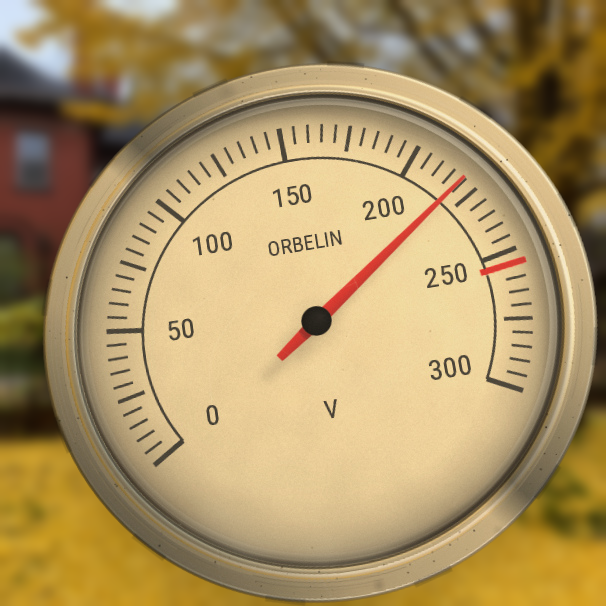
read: **220** V
